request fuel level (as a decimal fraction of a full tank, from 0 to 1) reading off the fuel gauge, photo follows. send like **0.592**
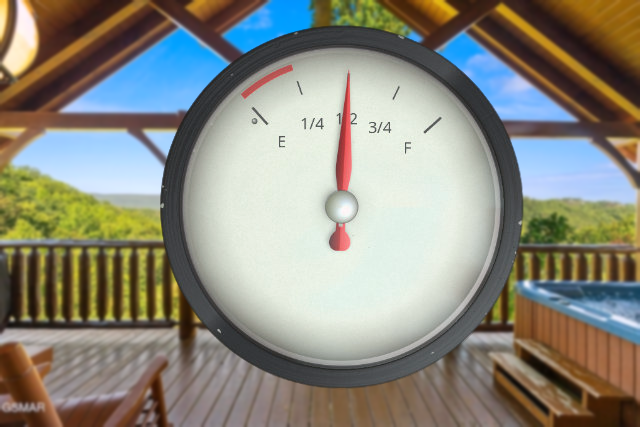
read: **0.5**
